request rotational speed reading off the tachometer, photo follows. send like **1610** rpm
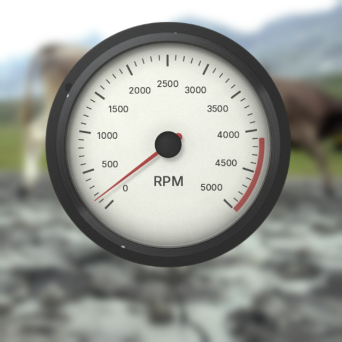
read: **150** rpm
